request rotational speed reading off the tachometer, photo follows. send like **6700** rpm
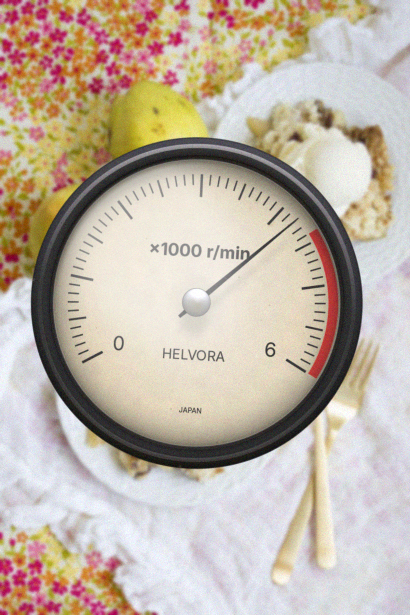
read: **4200** rpm
